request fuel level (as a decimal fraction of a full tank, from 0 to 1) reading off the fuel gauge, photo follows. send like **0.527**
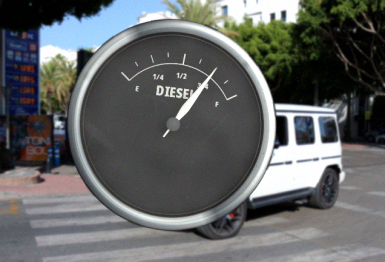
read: **0.75**
